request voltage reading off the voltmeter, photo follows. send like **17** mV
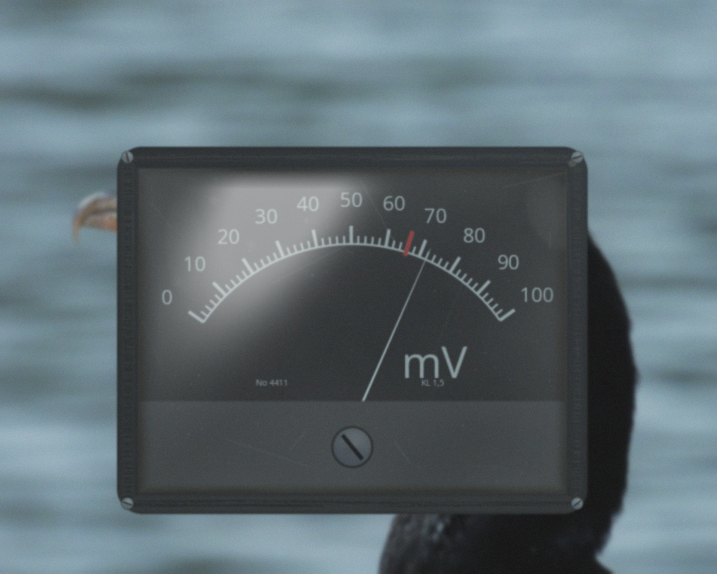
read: **72** mV
